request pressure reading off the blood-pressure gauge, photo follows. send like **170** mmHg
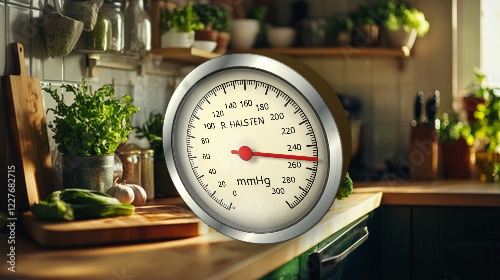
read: **250** mmHg
